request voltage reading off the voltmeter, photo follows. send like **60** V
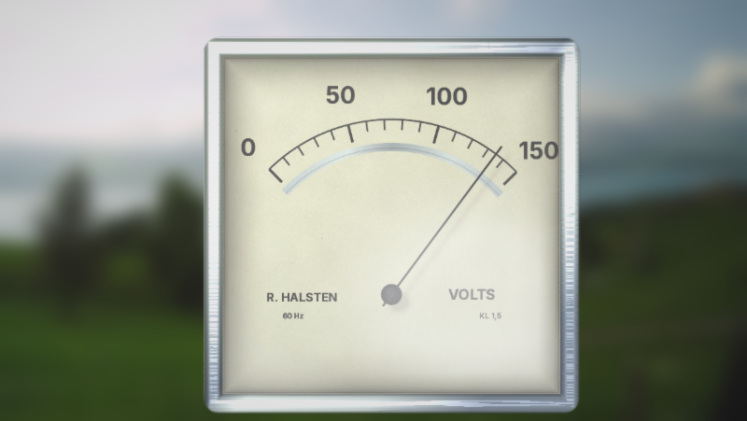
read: **135** V
